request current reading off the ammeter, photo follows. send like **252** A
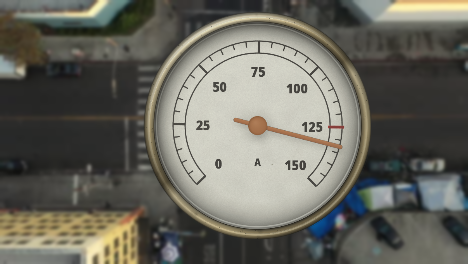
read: **132.5** A
